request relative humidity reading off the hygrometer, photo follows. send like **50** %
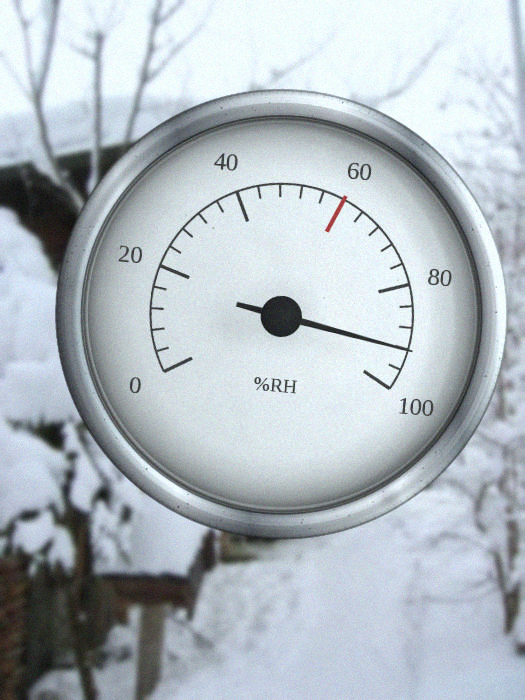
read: **92** %
